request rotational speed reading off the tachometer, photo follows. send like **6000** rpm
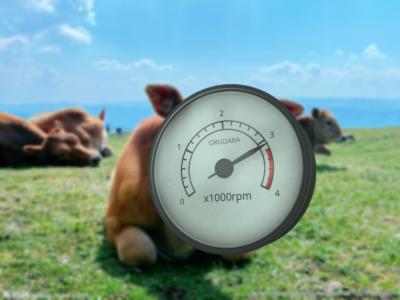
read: **3100** rpm
